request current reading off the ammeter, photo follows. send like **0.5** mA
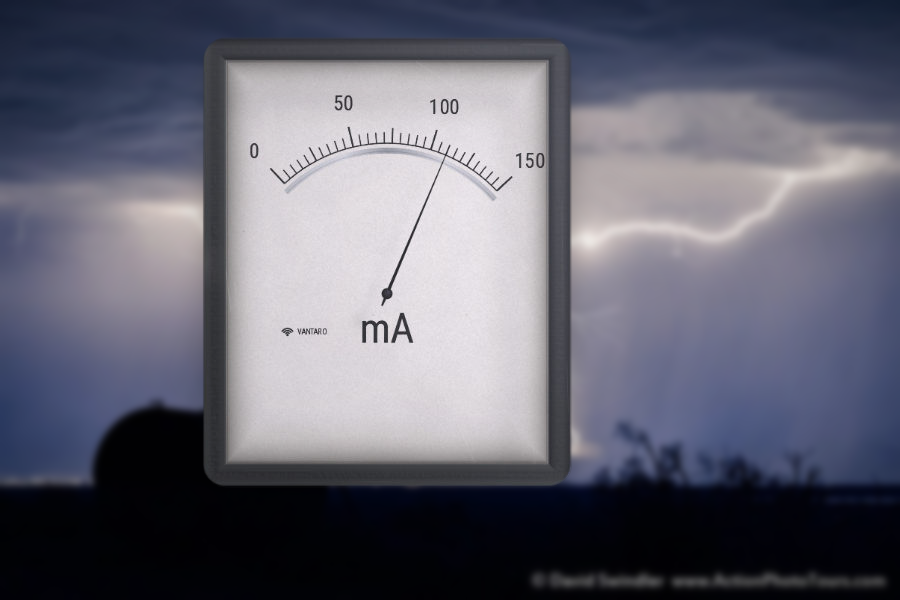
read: **110** mA
